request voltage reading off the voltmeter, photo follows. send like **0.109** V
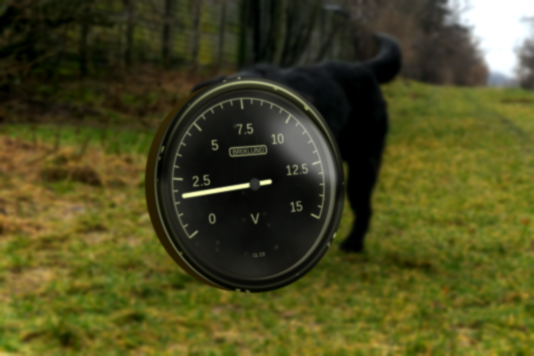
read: **1.75** V
